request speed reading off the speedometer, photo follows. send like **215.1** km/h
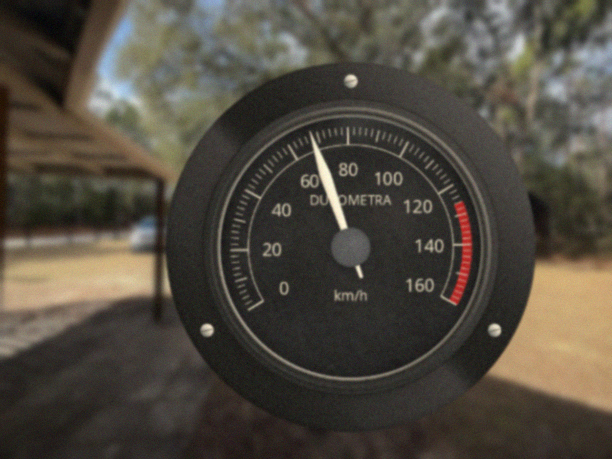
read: **68** km/h
